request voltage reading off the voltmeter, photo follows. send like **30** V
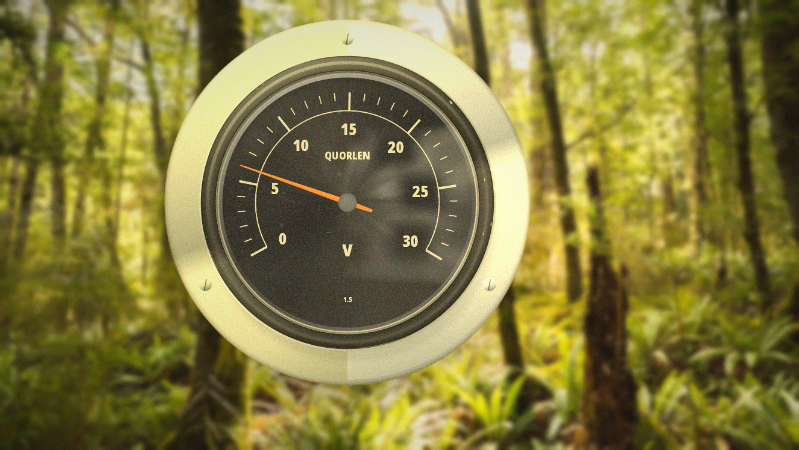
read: **6** V
